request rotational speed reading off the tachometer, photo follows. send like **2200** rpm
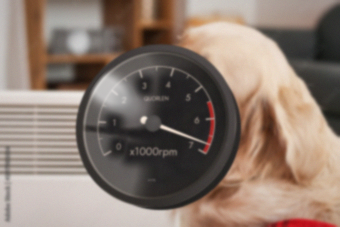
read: **6750** rpm
